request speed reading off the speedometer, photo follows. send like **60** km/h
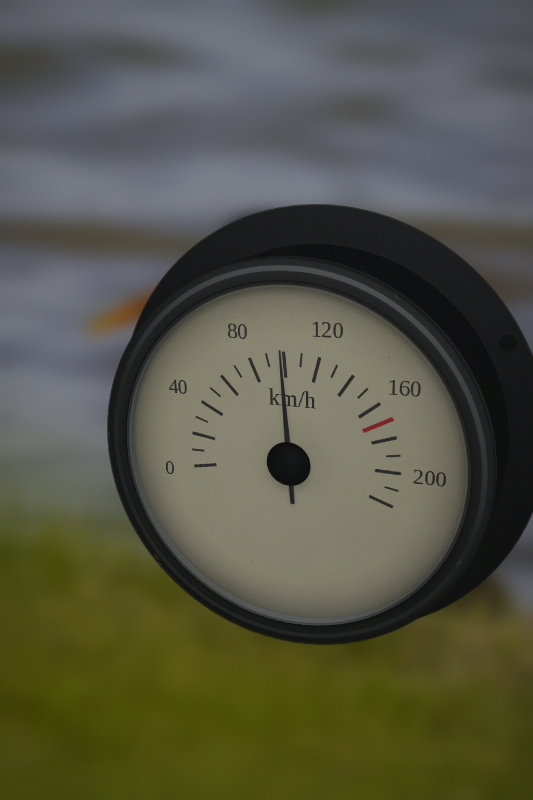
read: **100** km/h
